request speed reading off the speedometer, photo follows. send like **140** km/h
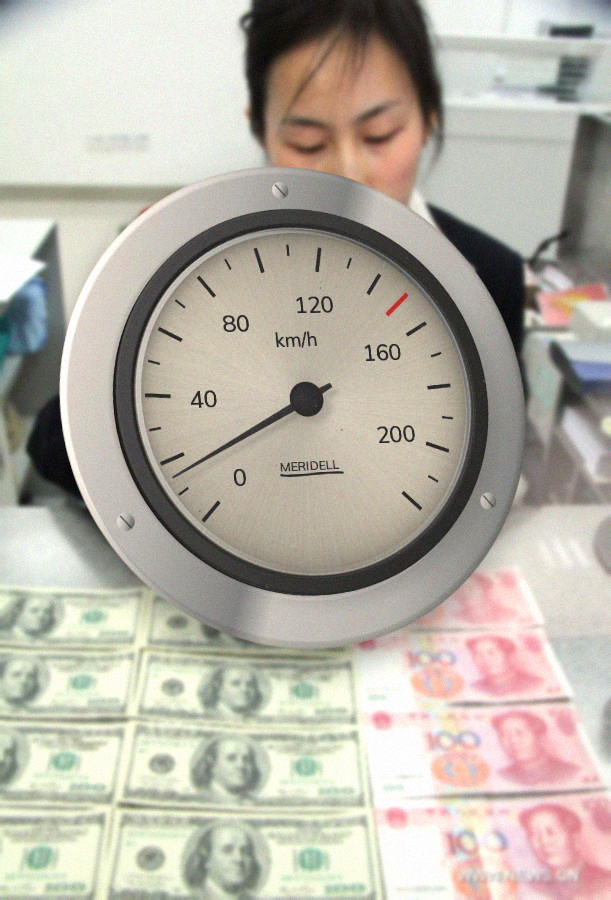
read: **15** km/h
